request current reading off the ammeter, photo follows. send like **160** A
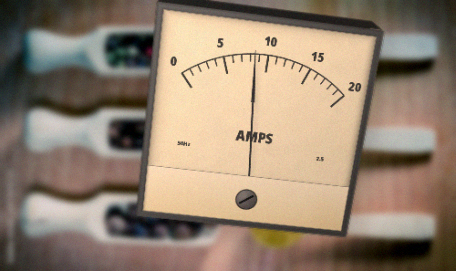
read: **8.5** A
